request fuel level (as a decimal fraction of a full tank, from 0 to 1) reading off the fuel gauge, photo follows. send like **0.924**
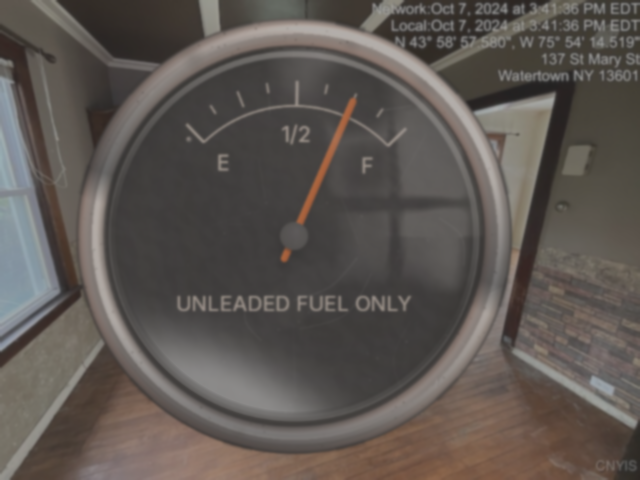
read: **0.75**
